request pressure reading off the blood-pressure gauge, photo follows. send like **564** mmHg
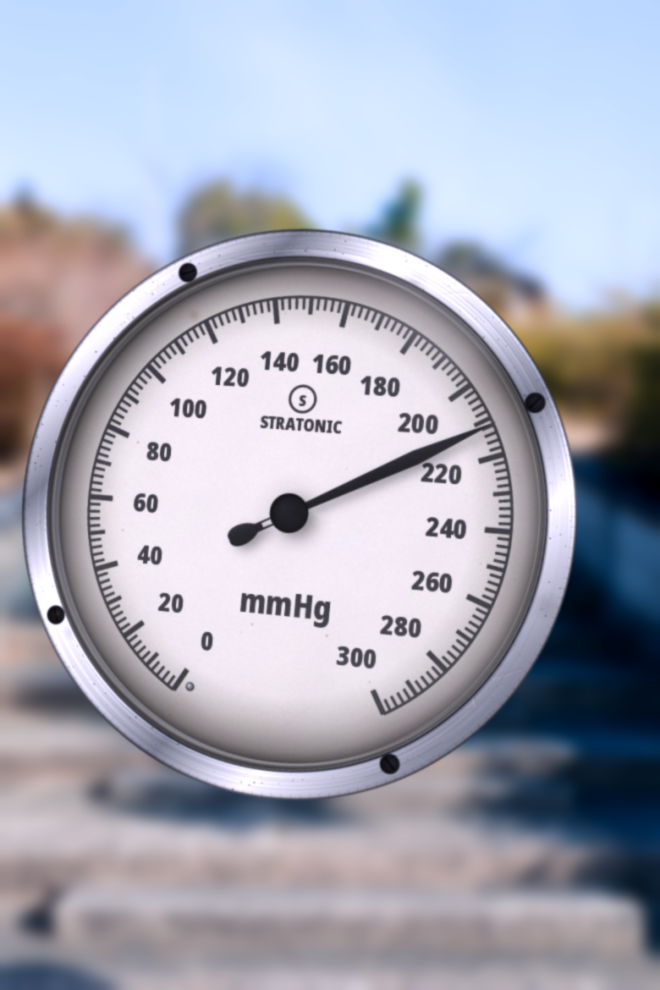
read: **212** mmHg
